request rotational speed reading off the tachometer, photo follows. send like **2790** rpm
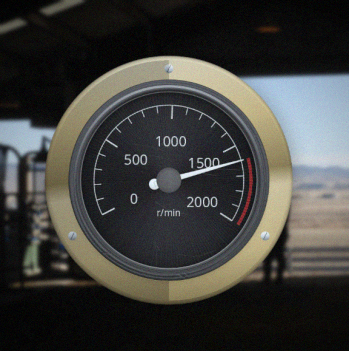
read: **1600** rpm
